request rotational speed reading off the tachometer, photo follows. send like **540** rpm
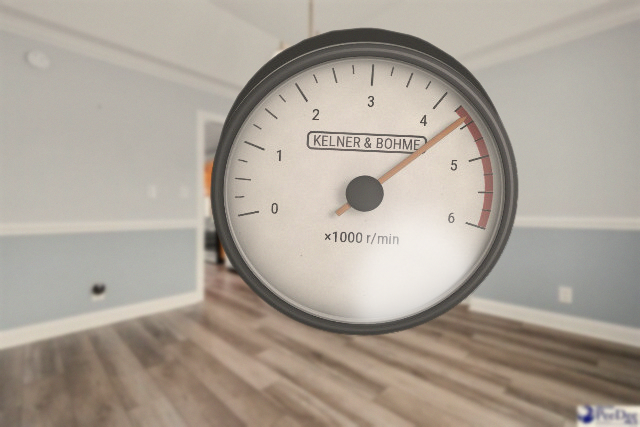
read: **4375** rpm
